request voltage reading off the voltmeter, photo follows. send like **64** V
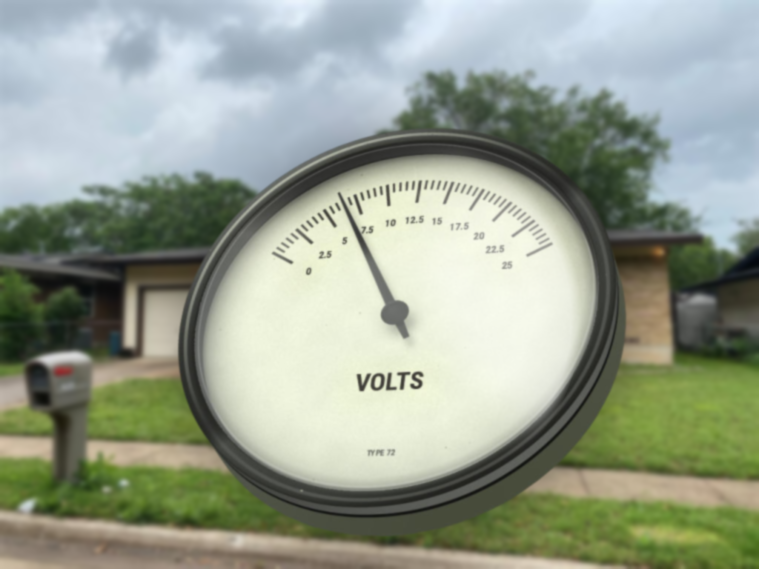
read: **6.5** V
